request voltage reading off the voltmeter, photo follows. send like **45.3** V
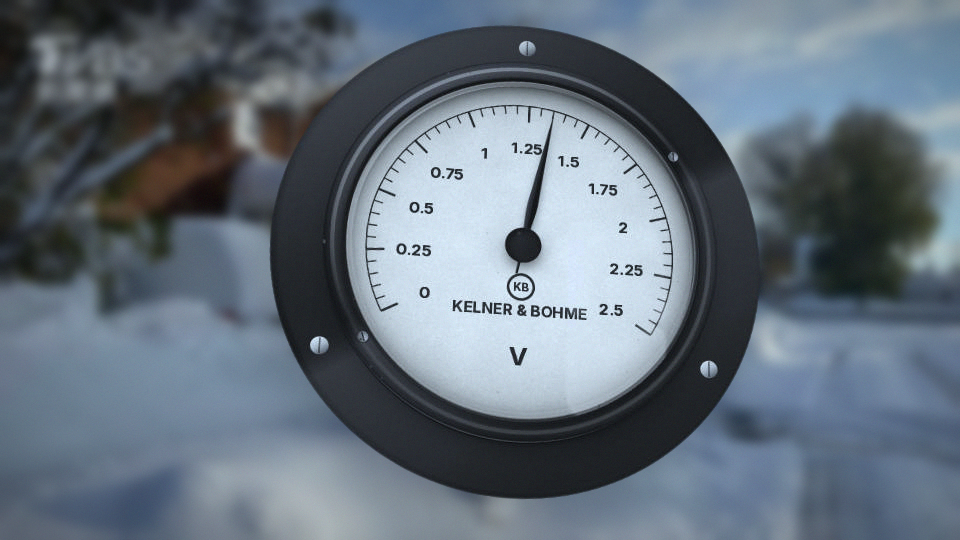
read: **1.35** V
